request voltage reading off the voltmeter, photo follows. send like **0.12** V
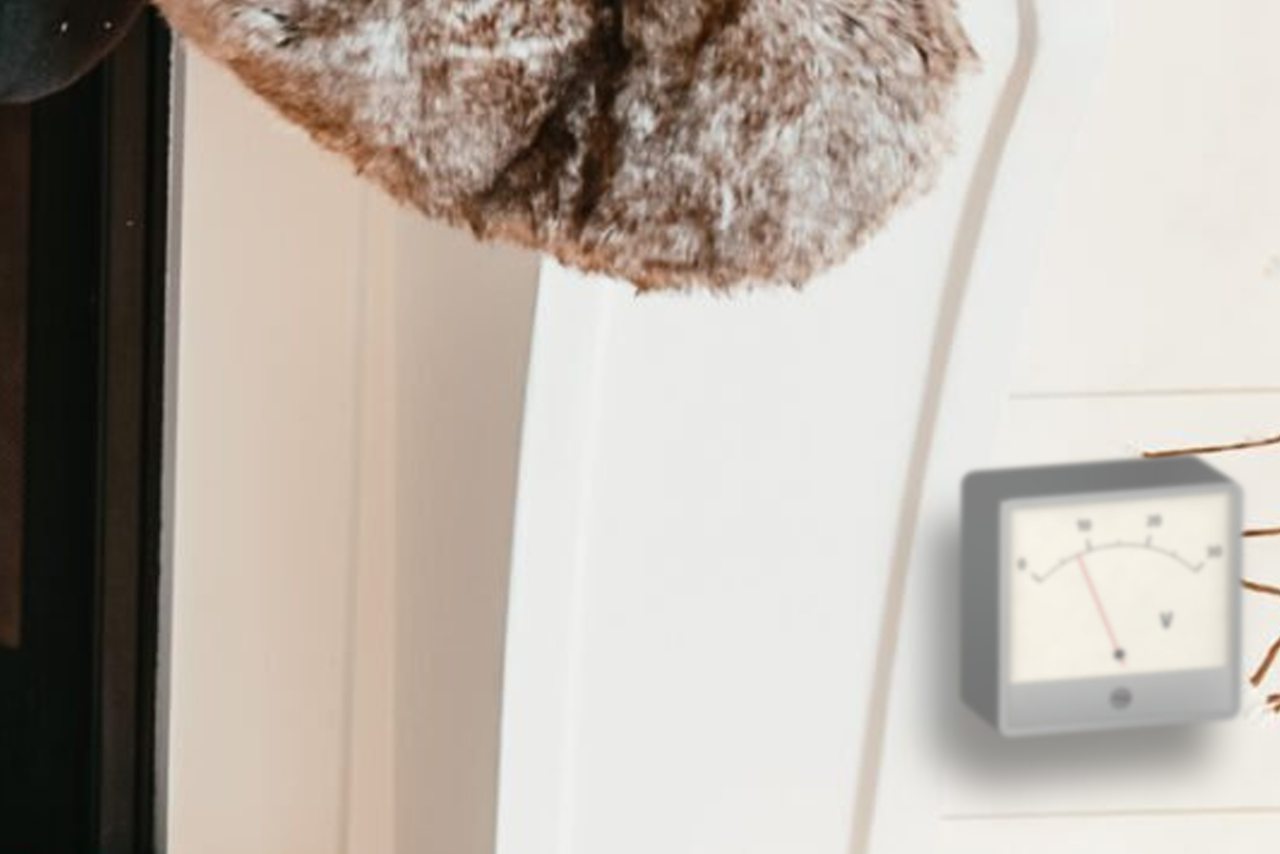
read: **7.5** V
